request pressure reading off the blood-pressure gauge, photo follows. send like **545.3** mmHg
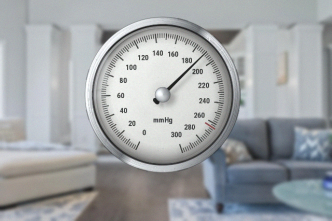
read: **190** mmHg
